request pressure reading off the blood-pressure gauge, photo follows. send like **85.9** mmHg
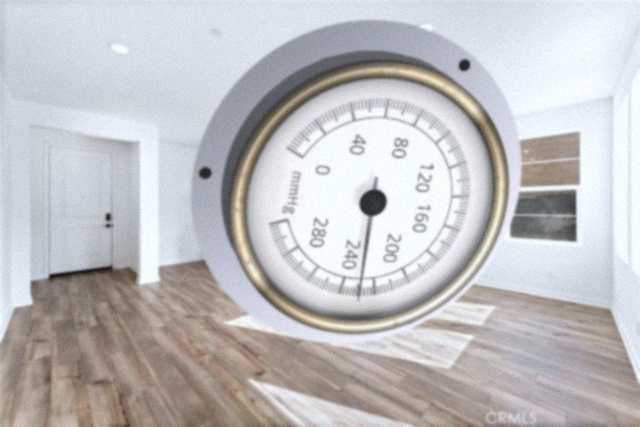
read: **230** mmHg
